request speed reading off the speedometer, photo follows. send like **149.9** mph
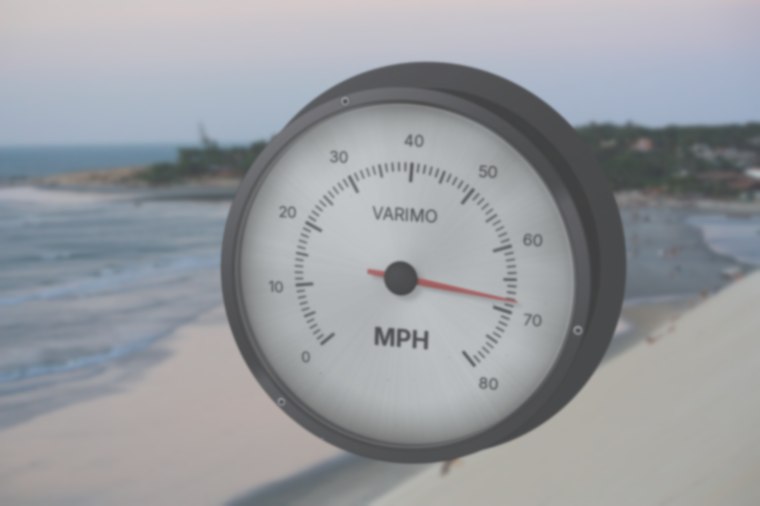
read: **68** mph
